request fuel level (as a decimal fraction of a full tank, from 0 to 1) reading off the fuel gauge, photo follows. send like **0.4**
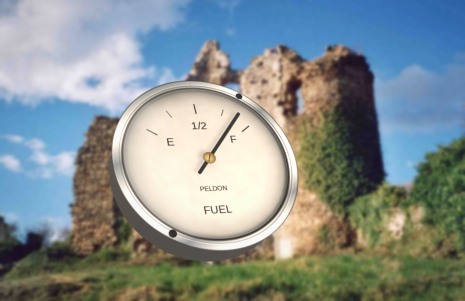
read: **0.875**
